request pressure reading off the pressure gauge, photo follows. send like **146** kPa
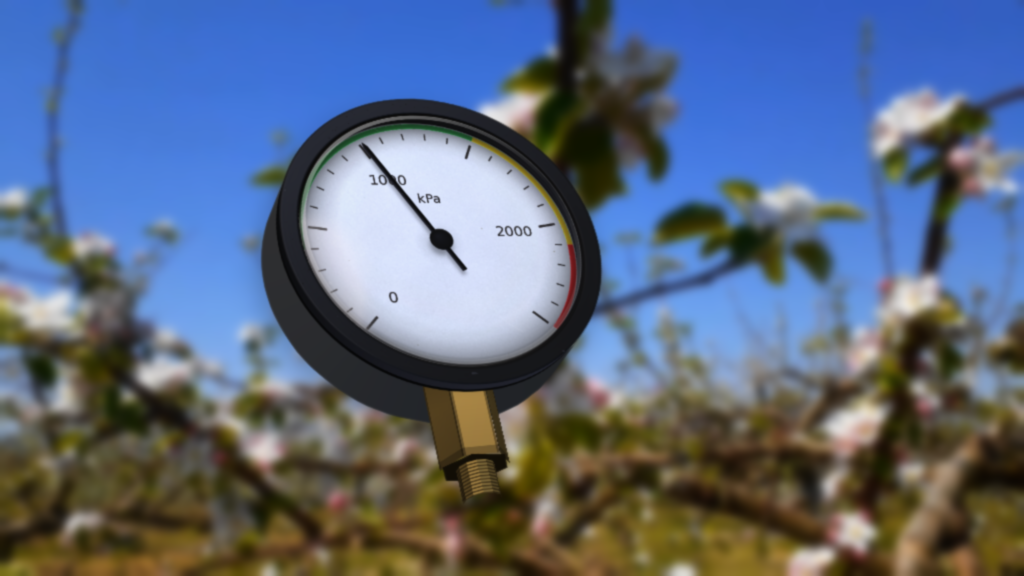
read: **1000** kPa
